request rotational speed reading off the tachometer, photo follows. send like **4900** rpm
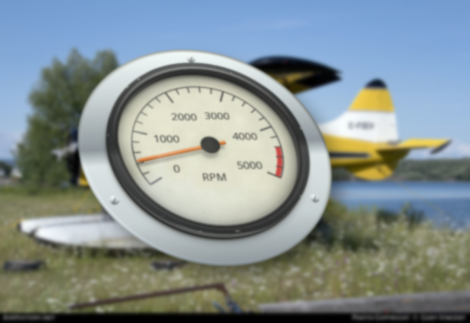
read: **400** rpm
